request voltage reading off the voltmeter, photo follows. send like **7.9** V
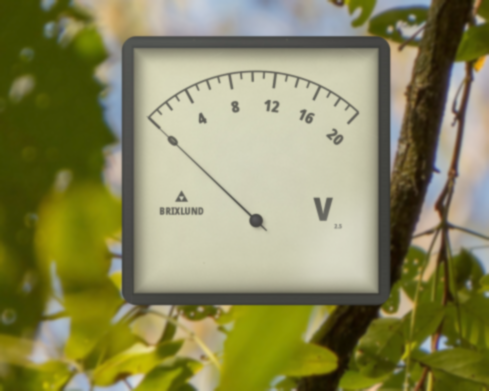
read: **0** V
